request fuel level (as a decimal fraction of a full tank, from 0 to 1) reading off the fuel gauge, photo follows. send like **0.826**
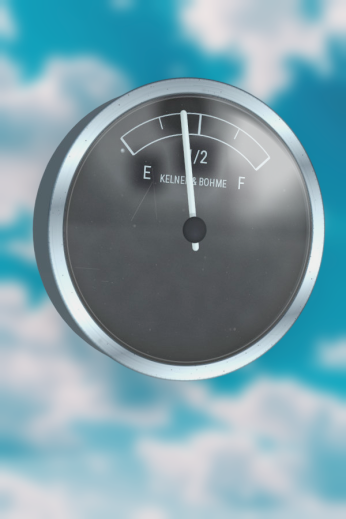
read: **0.375**
